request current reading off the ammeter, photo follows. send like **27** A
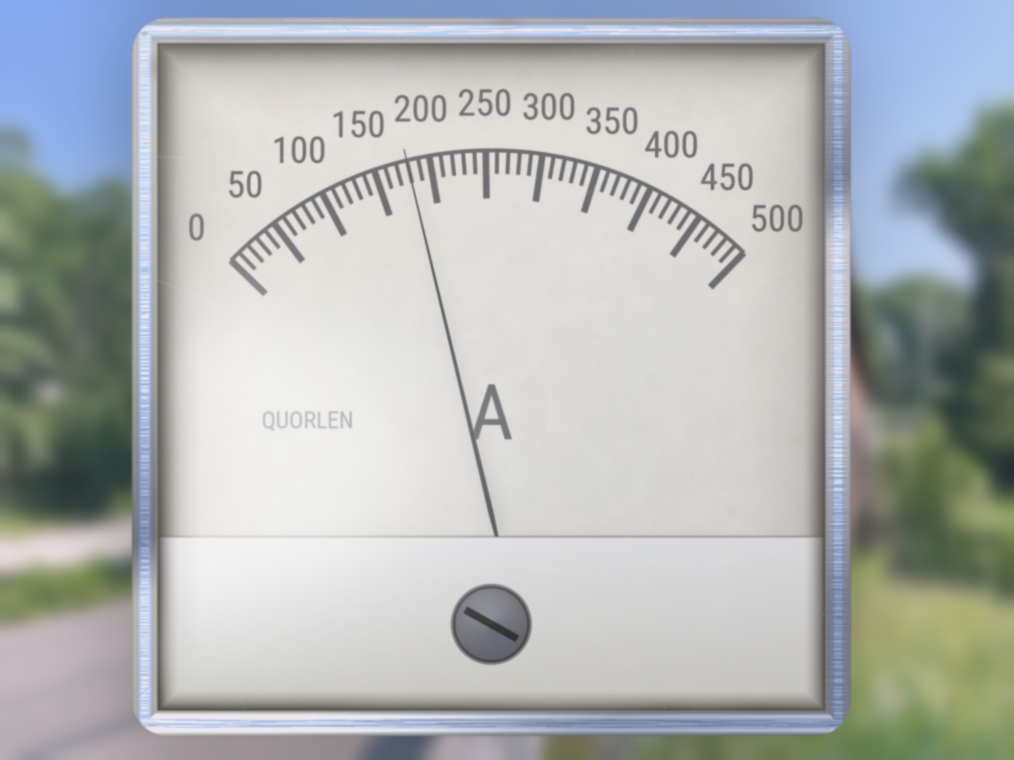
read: **180** A
